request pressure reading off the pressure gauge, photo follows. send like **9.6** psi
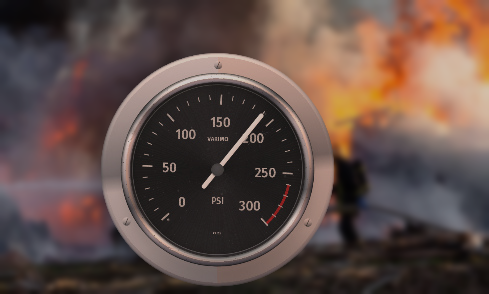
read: **190** psi
